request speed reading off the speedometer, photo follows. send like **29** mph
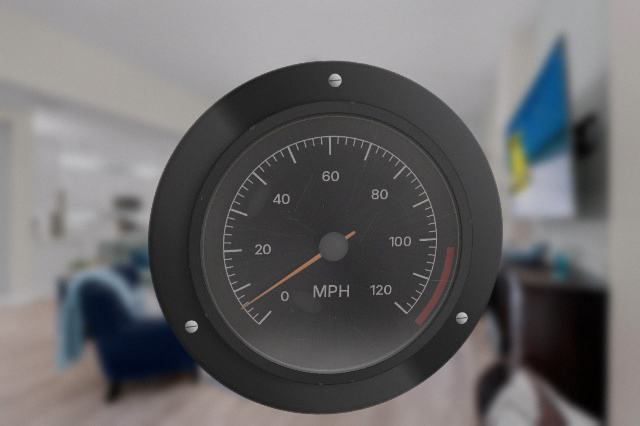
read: **6** mph
